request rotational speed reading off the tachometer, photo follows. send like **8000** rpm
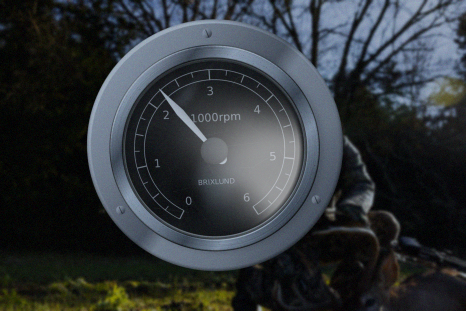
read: **2250** rpm
